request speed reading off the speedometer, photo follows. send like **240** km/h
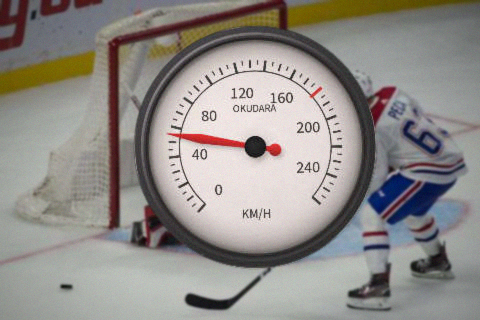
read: **55** km/h
